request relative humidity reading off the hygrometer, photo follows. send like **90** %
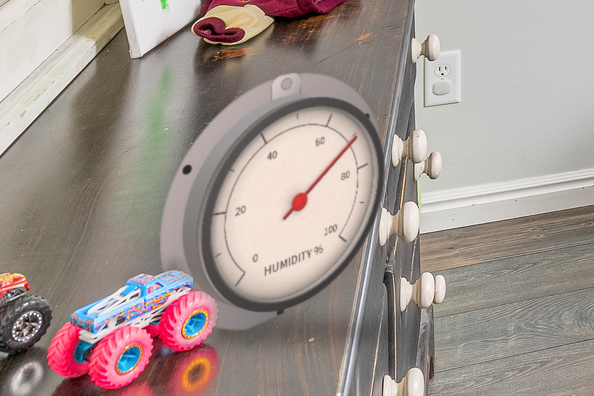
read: **70** %
